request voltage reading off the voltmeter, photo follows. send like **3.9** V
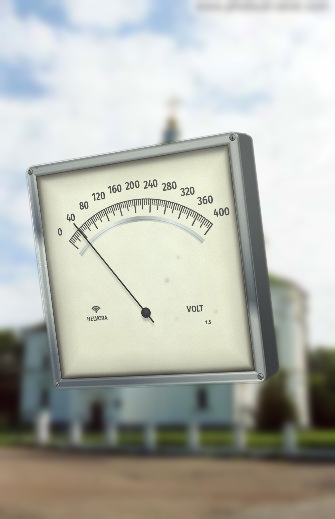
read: **40** V
